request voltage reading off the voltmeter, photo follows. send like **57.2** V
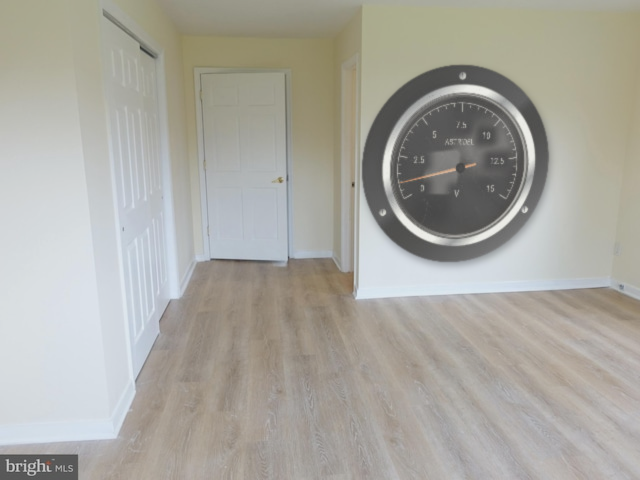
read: **1** V
